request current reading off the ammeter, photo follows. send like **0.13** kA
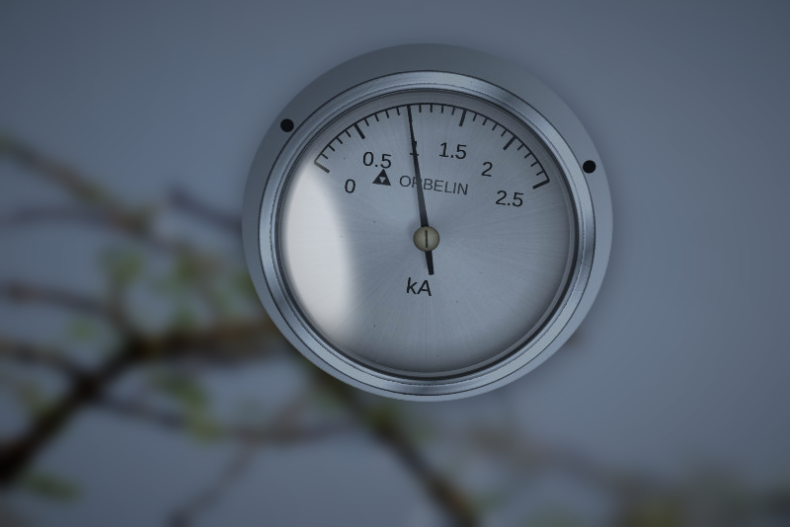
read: **1** kA
